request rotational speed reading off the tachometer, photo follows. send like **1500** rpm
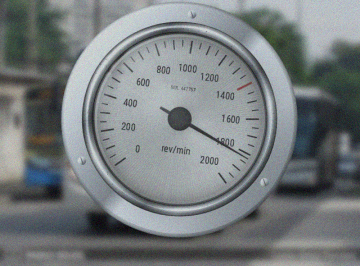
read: **1825** rpm
